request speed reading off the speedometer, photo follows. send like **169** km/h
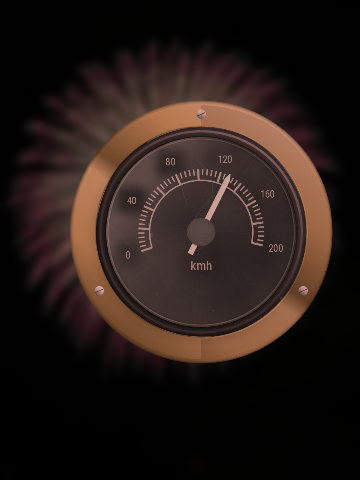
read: **128** km/h
